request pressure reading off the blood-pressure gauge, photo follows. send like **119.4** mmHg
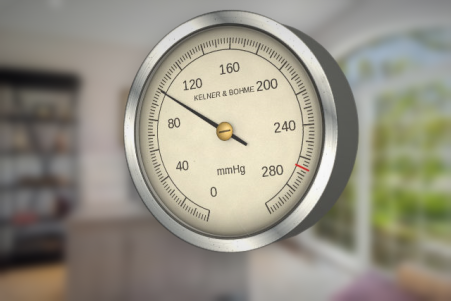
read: **100** mmHg
